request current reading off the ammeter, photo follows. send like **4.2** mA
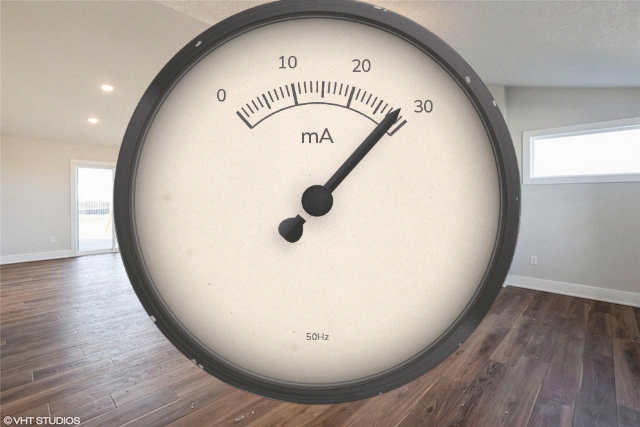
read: **28** mA
